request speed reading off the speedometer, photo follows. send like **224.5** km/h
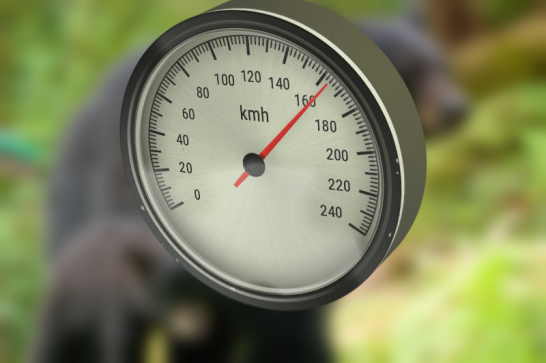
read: **164** km/h
